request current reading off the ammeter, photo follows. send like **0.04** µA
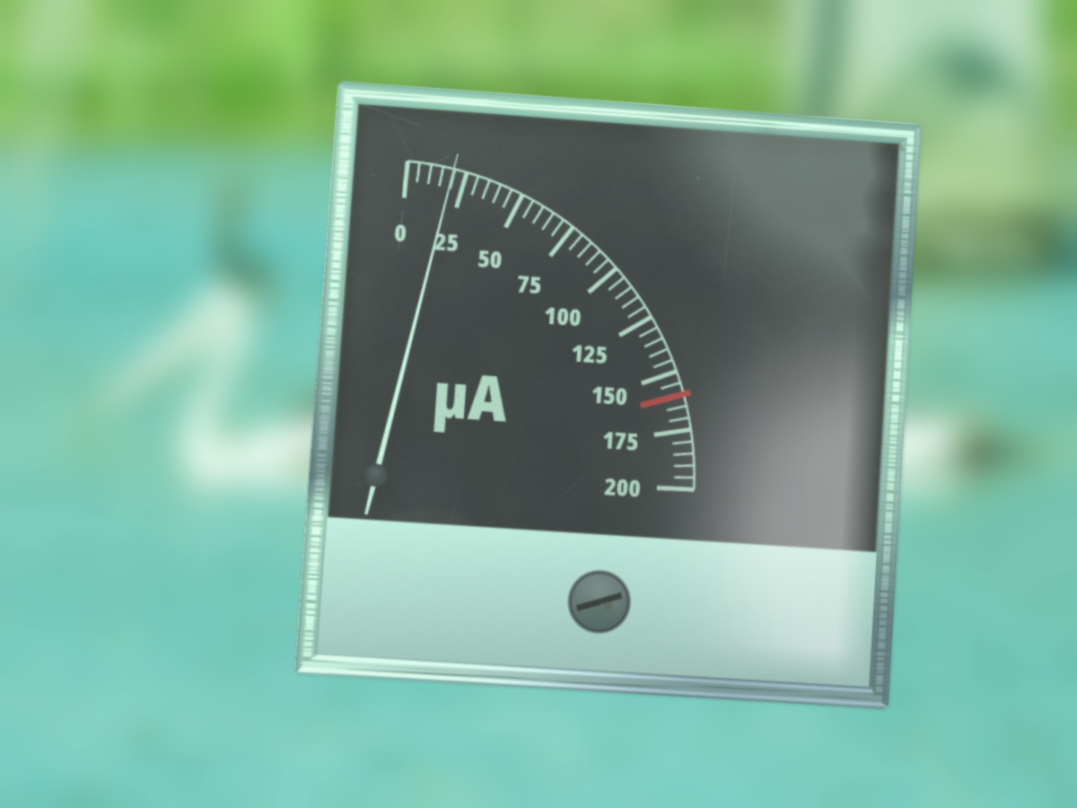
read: **20** µA
